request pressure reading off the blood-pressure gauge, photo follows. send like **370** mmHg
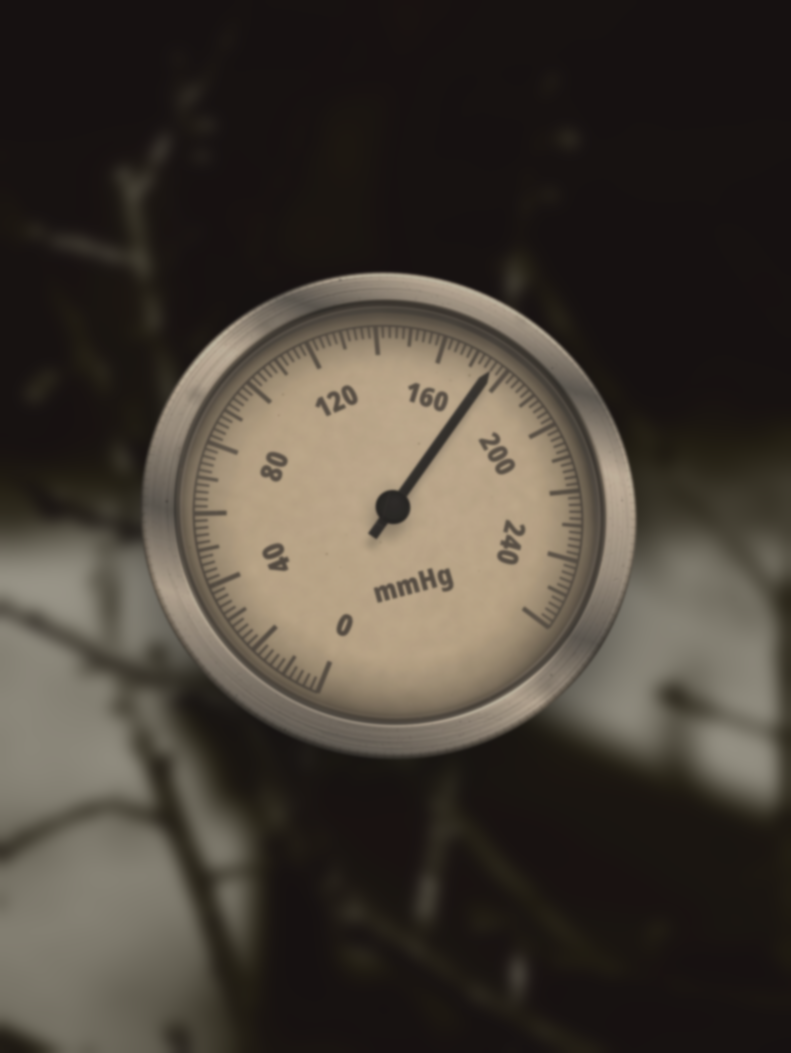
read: **176** mmHg
